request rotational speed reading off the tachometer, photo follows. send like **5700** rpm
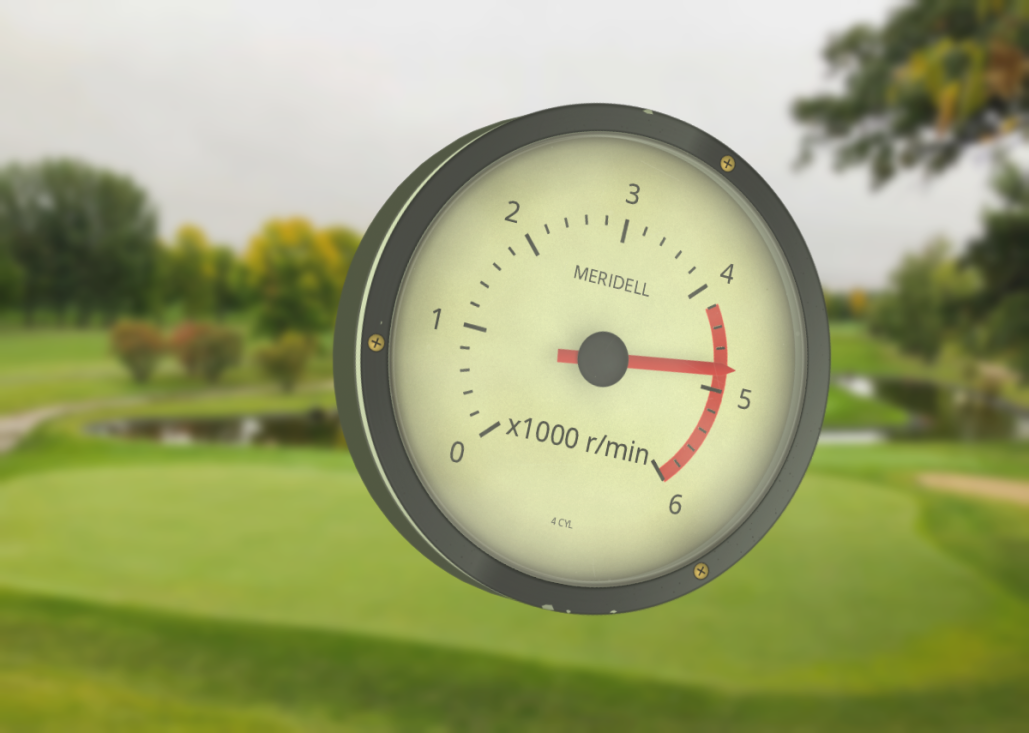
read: **4800** rpm
